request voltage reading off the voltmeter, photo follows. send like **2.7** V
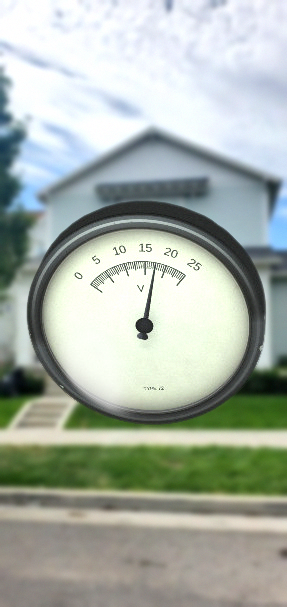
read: **17.5** V
